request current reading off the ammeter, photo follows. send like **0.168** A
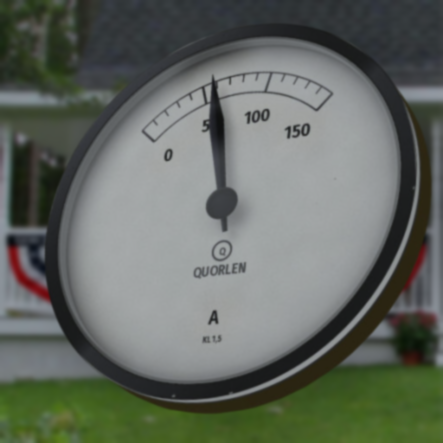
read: **60** A
